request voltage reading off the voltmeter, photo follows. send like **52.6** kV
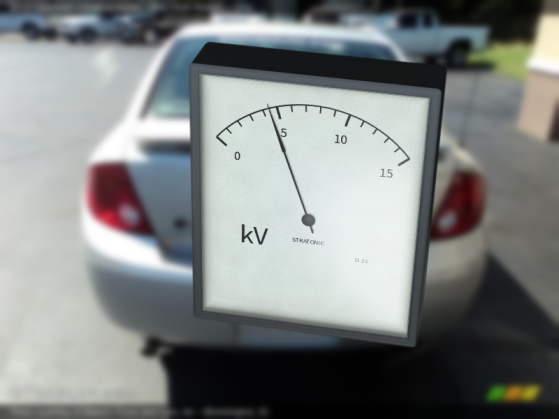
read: **4.5** kV
